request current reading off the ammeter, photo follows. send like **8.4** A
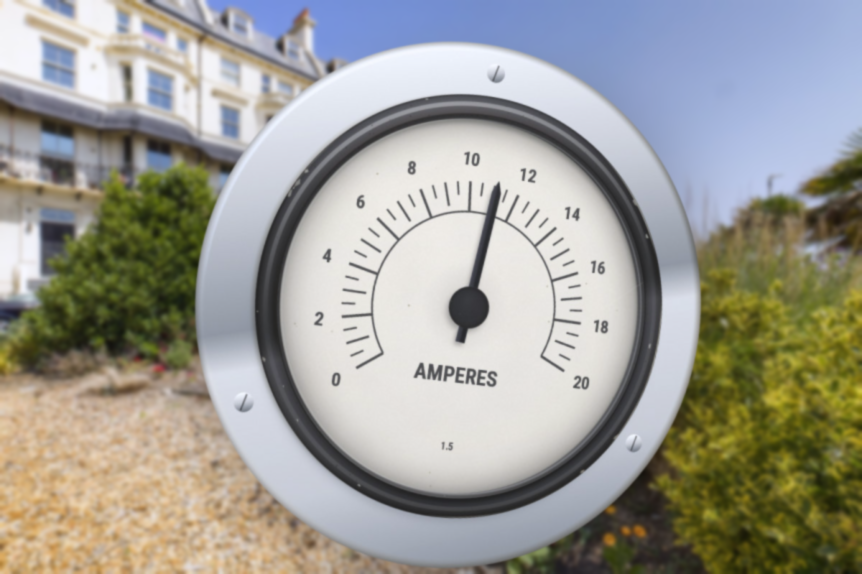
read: **11** A
